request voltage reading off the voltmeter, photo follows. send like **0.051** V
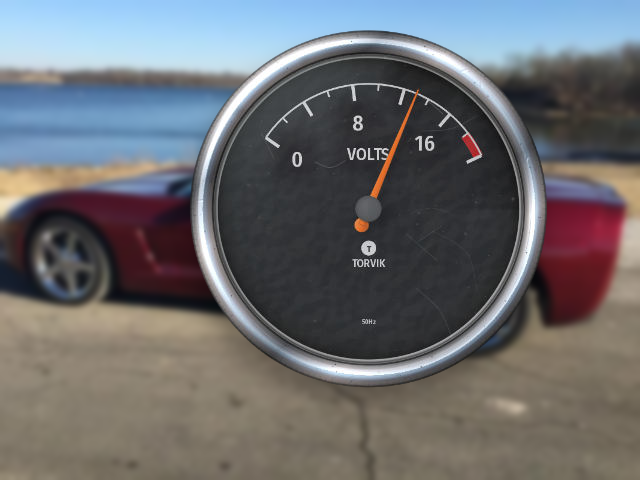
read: **13** V
